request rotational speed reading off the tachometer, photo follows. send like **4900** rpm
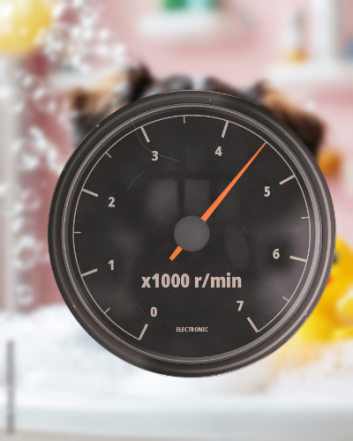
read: **4500** rpm
